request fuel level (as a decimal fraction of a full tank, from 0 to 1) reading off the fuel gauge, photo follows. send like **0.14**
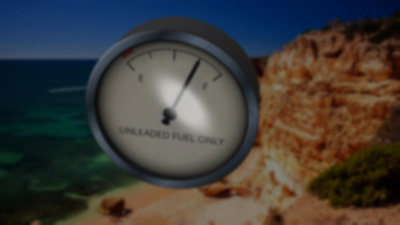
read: **0.75**
